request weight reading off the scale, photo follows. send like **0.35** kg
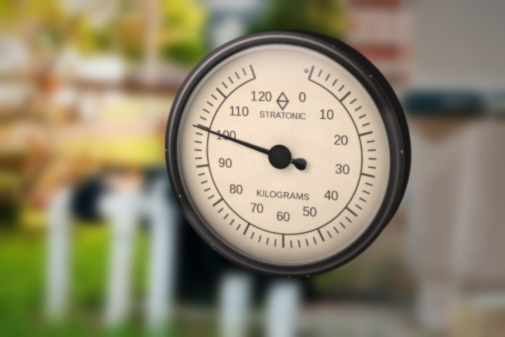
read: **100** kg
